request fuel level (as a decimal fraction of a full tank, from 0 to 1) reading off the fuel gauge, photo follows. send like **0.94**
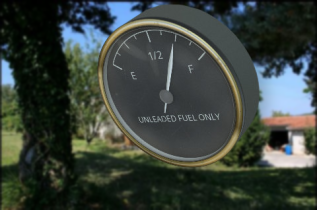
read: **0.75**
